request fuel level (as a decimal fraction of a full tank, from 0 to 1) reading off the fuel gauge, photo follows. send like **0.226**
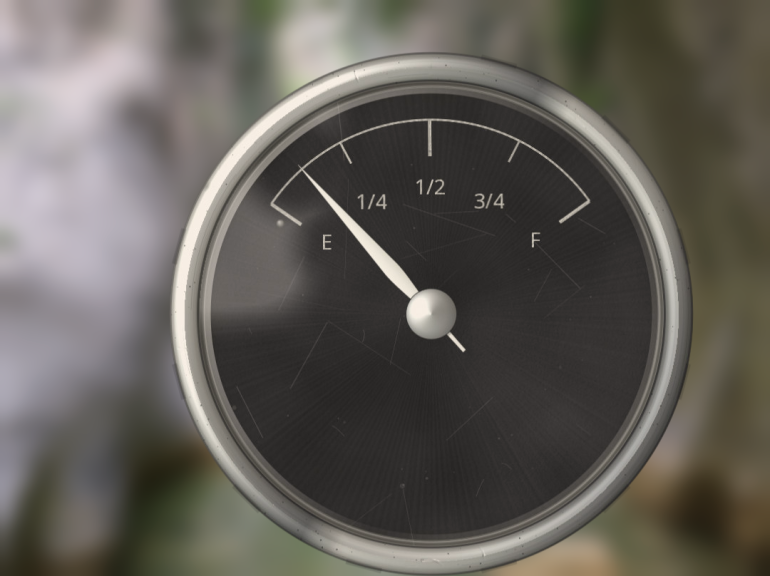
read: **0.125**
